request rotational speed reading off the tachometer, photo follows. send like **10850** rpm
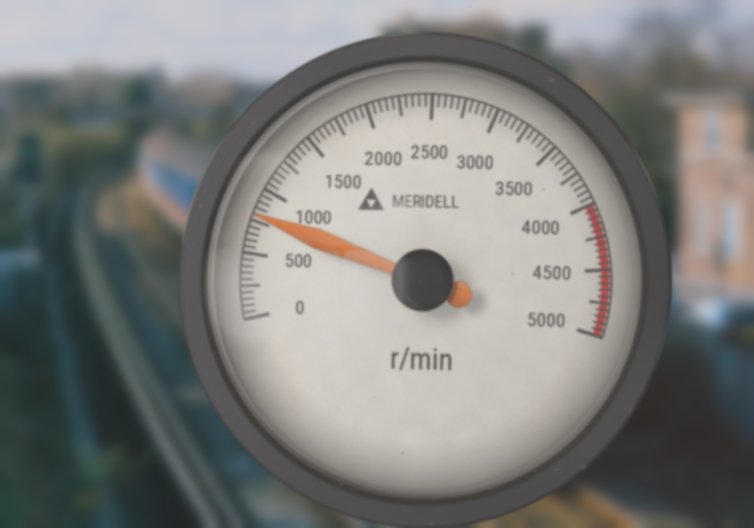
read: **800** rpm
